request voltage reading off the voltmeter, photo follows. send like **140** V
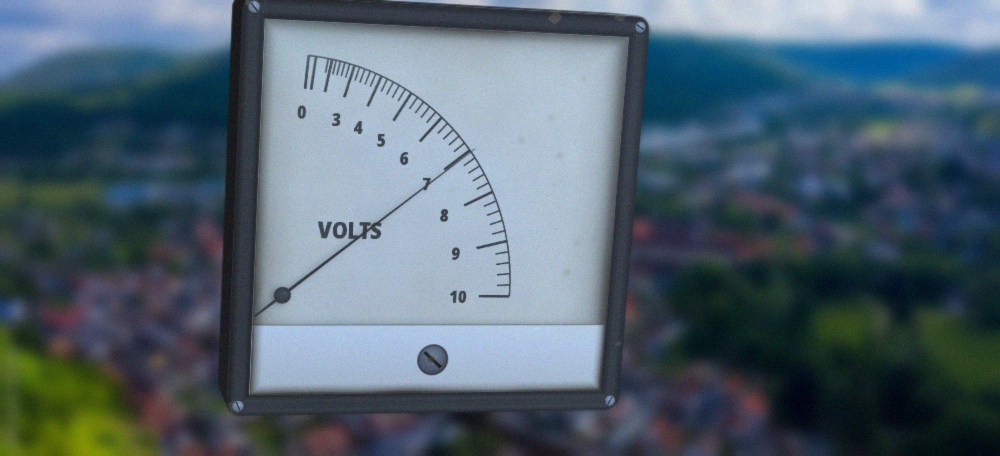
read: **7** V
